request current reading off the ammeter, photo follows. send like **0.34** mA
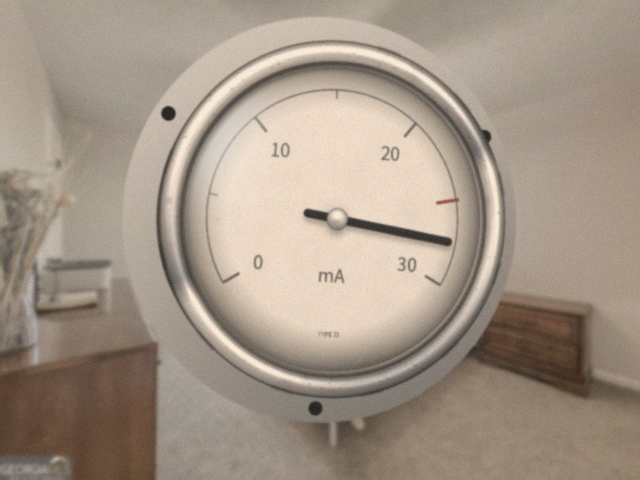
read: **27.5** mA
